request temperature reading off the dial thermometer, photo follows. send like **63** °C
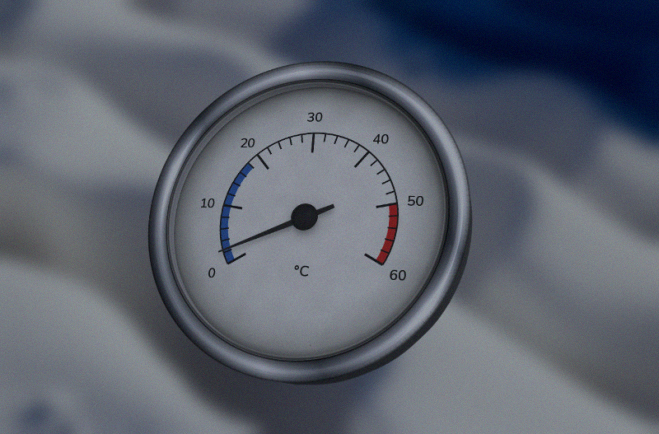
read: **2** °C
